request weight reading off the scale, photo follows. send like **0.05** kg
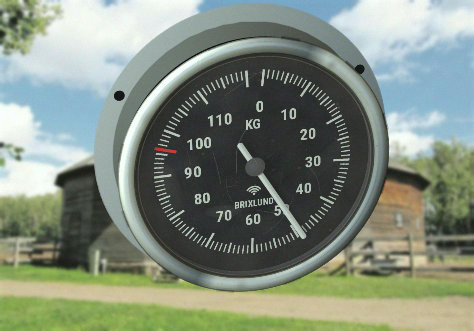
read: **49** kg
